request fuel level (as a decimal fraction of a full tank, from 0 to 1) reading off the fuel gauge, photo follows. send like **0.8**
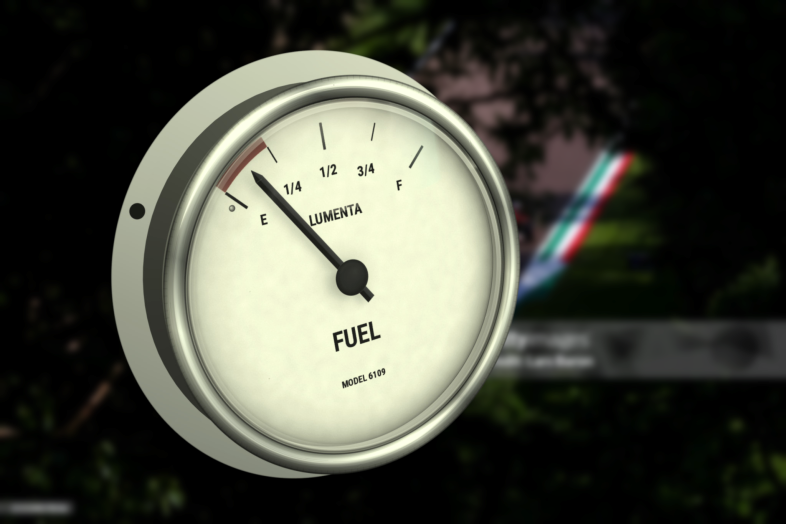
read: **0.125**
